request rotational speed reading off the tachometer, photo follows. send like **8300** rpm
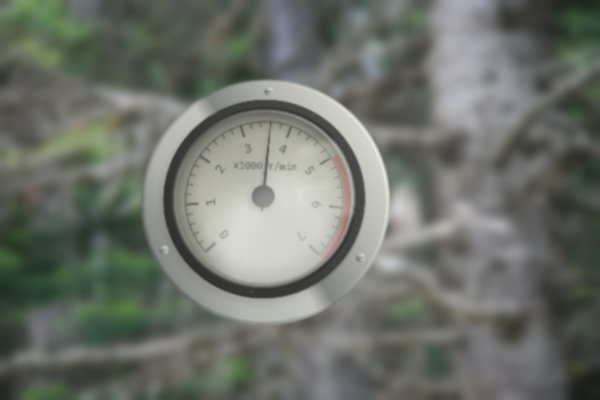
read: **3600** rpm
